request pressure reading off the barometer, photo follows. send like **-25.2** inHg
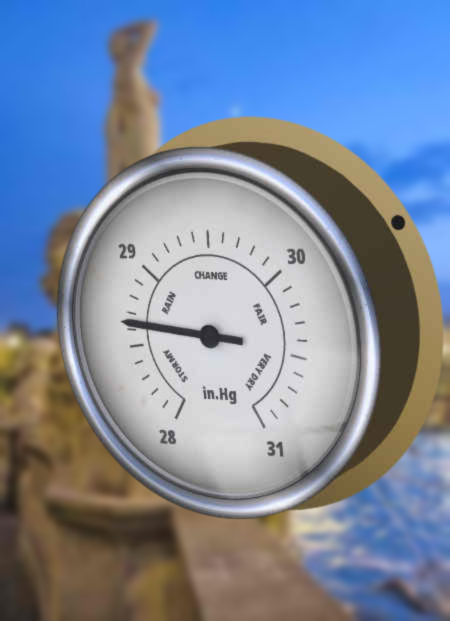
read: **28.65** inHg
